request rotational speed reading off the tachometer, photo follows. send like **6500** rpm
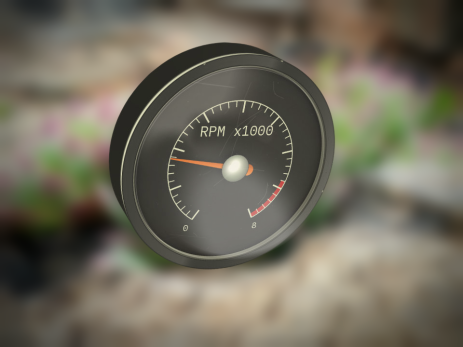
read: **1800** rpm
